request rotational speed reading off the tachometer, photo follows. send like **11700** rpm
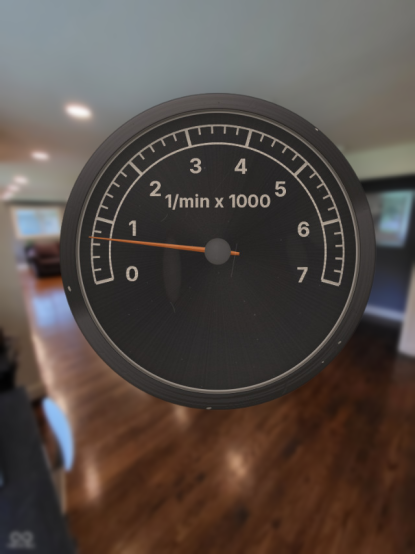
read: **700** rpm
